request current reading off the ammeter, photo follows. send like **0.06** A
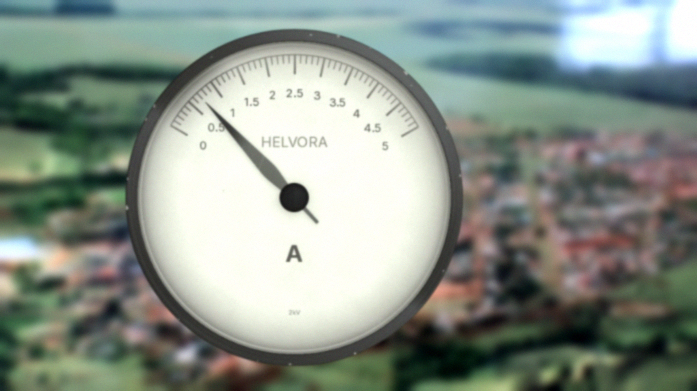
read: **0.7** A
